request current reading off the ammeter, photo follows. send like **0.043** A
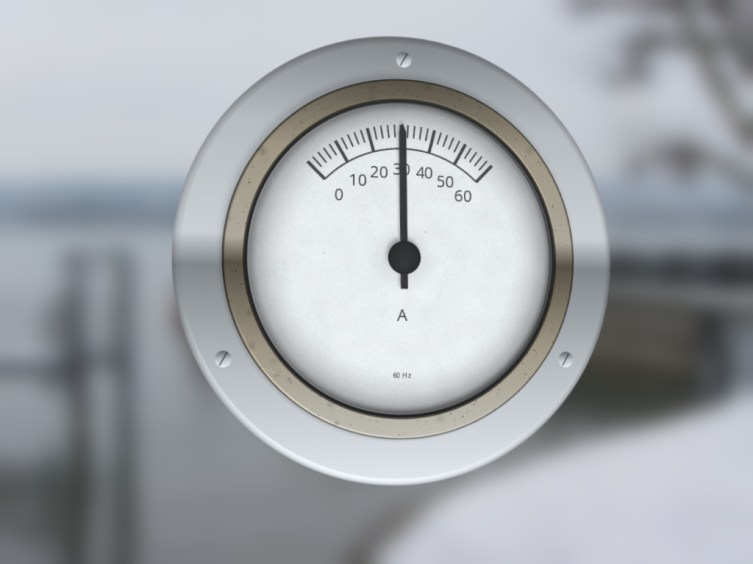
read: **30** A
